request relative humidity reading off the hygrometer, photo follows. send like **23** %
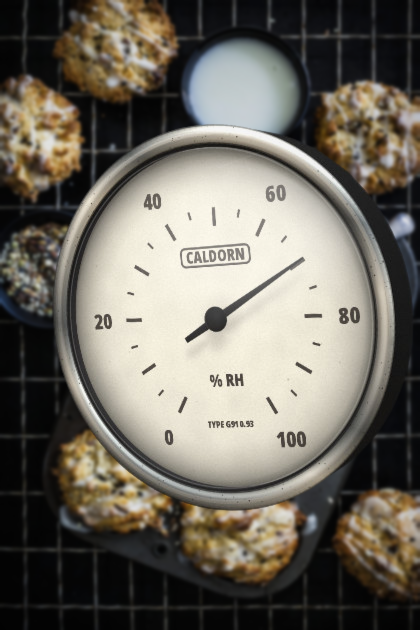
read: **70** %
